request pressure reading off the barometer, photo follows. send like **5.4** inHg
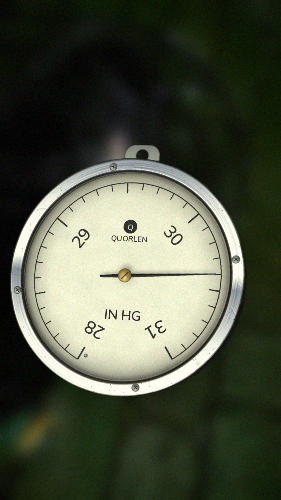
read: **30.4** inHg
